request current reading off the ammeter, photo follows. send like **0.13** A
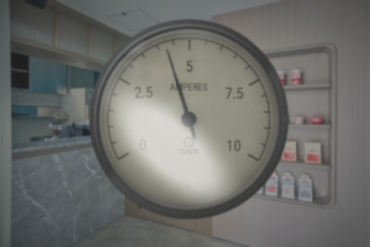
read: **4.25** A
